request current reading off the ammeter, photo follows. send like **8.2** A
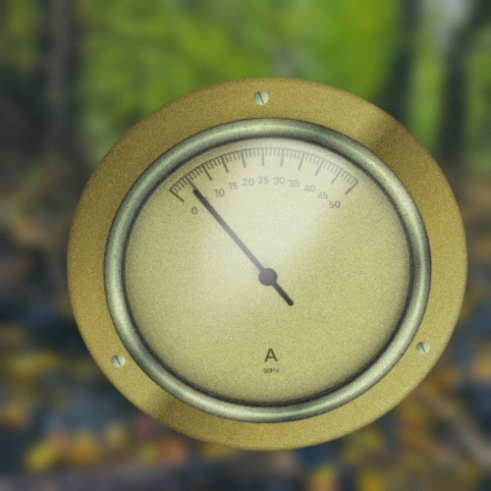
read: **5** A
